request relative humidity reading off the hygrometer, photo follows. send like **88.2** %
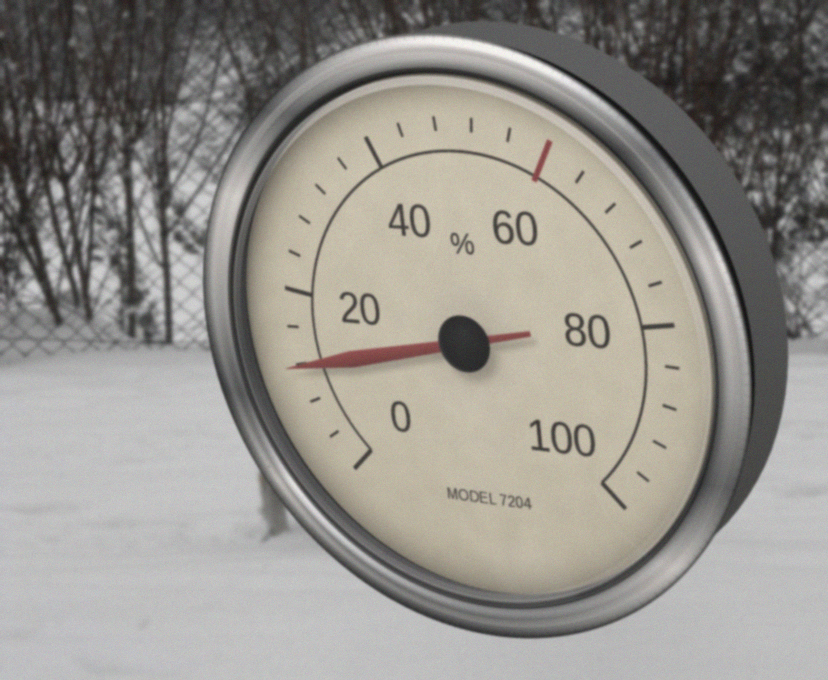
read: **12** %
